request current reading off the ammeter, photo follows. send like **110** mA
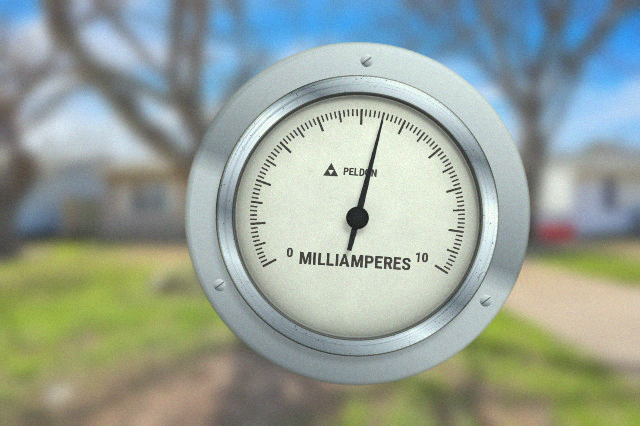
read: **5.5** mA
